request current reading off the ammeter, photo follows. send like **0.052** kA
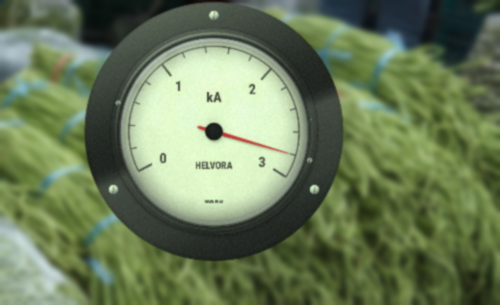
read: **2.8** kA
